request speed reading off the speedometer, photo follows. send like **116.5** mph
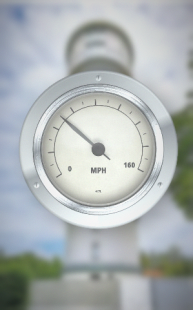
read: **50** mph
